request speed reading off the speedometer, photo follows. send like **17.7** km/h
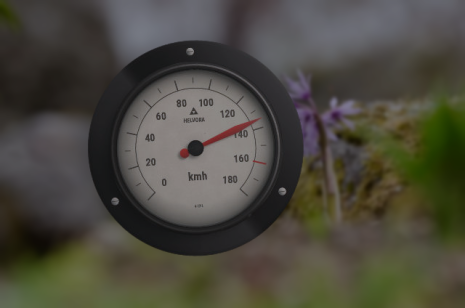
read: **135** km/h
